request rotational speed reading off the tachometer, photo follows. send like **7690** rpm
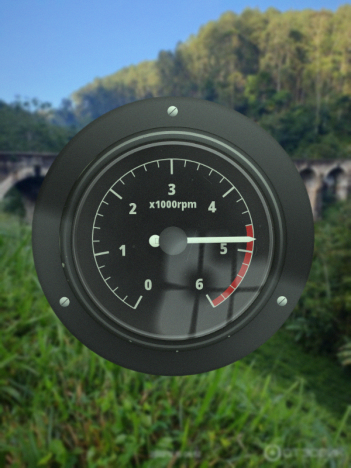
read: **4800** rpm
